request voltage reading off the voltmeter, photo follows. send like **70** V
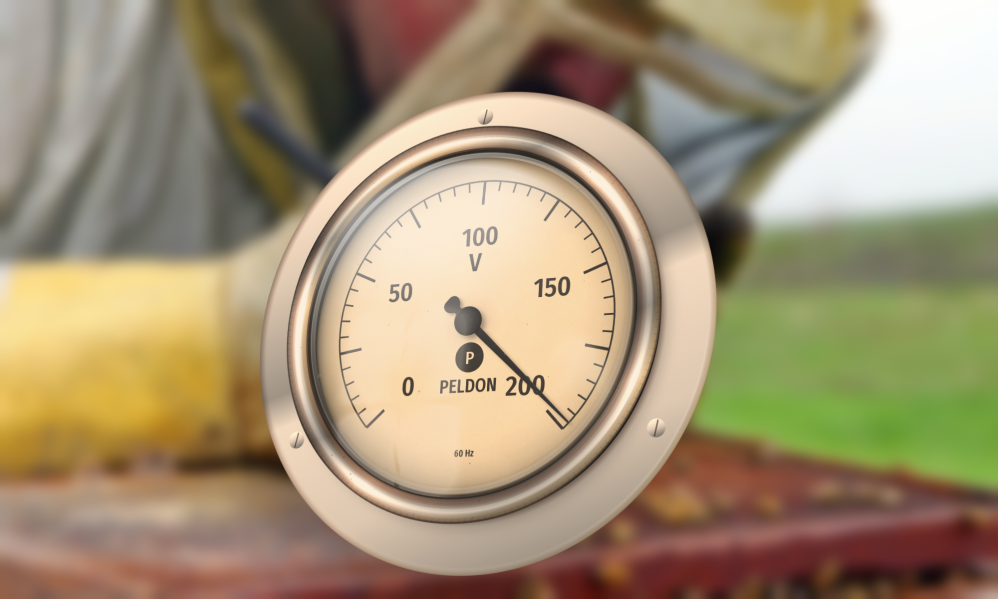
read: **197.5** V
